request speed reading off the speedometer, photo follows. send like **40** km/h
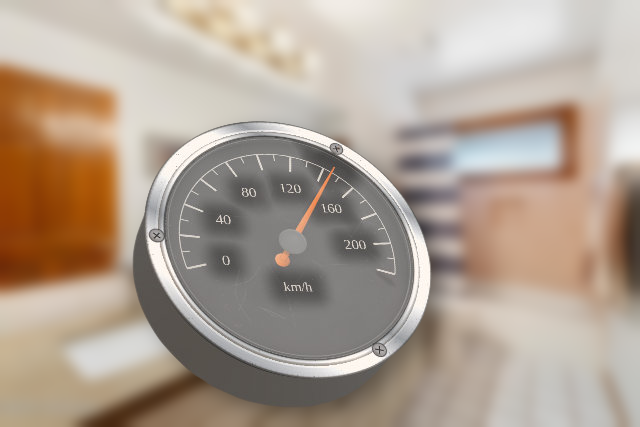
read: **145** km/h
